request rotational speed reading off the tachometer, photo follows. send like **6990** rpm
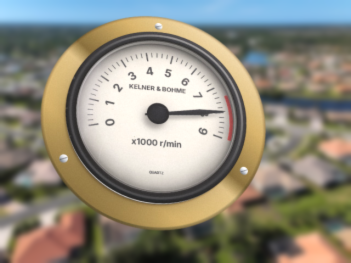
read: **8000** rpm
